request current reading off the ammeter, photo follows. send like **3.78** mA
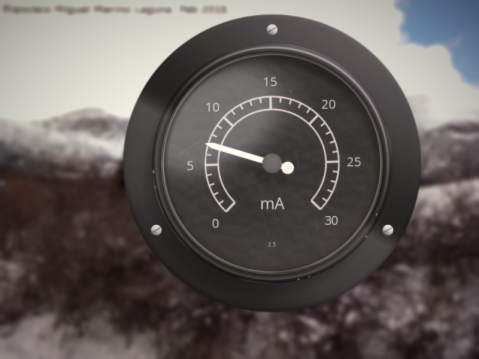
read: **7** mA
